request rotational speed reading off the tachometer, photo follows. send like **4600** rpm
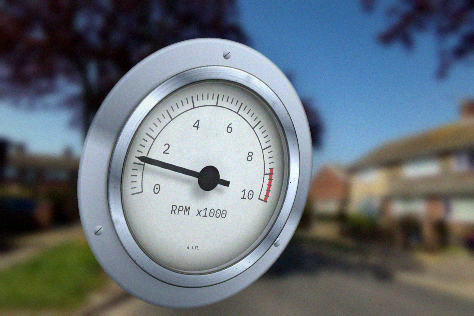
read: **1200** rpm
